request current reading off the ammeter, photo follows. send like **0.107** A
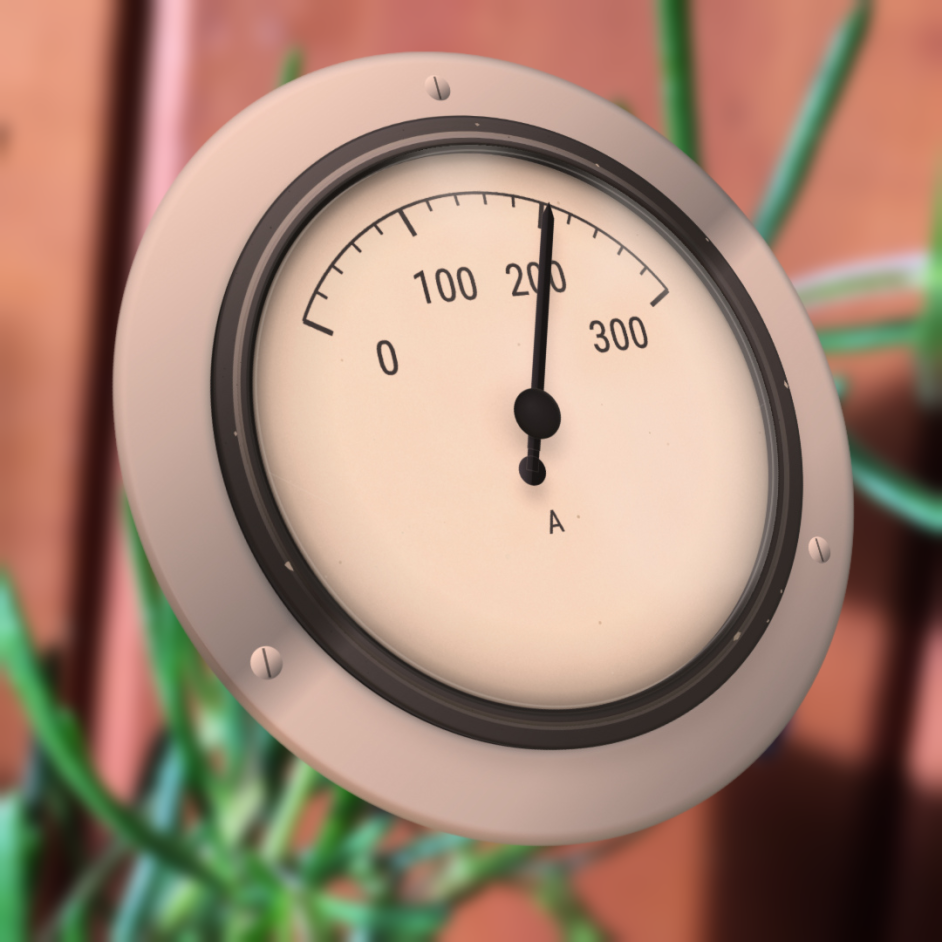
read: **200** A
